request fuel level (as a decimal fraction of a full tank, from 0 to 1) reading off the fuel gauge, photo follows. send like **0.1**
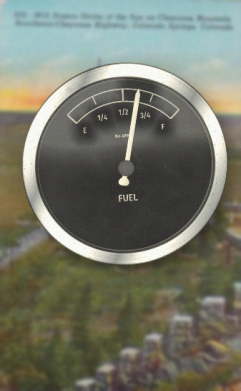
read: **0.625**
